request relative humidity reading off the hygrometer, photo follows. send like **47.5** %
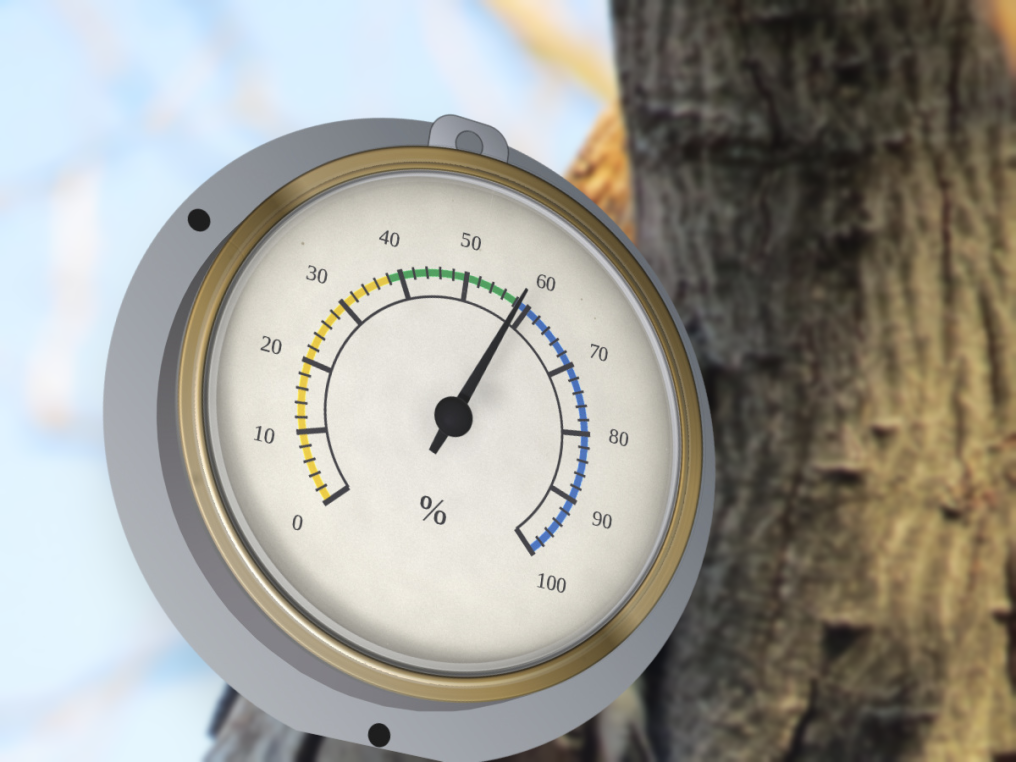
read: **58** %
